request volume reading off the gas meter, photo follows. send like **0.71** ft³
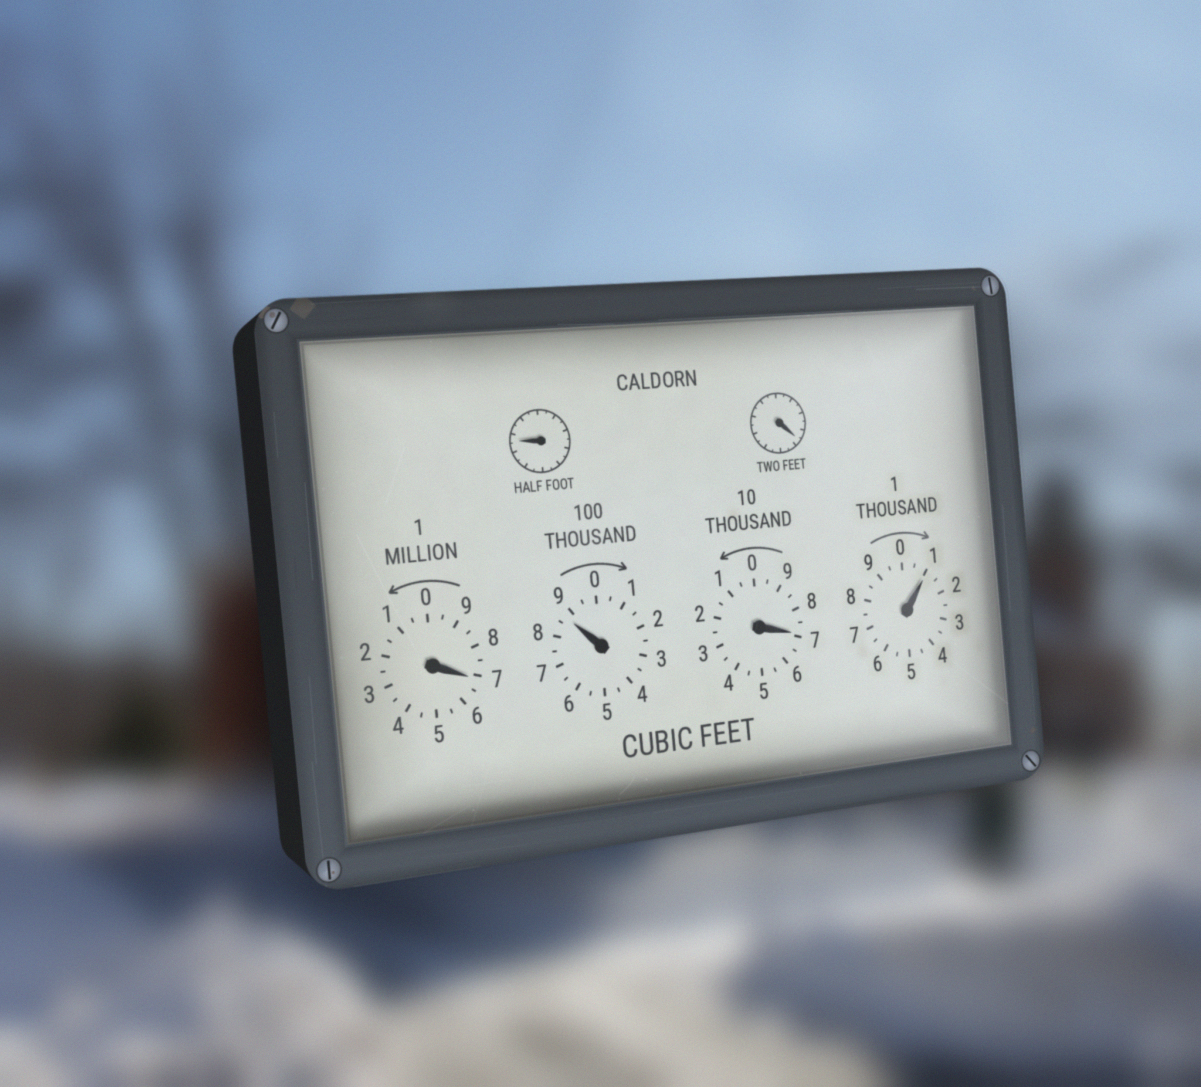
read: **687100** ft³
